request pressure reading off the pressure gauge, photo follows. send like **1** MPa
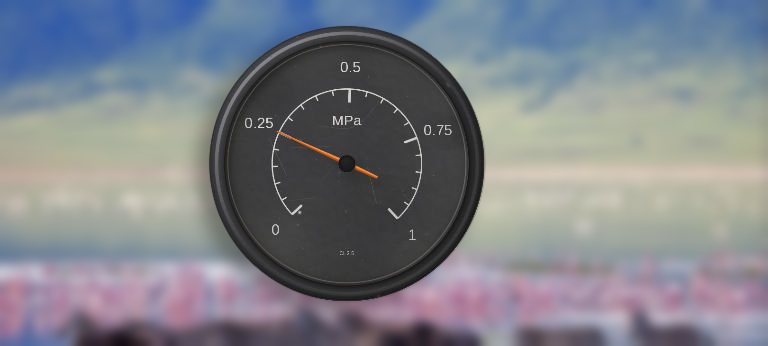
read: **0.25** MPa
